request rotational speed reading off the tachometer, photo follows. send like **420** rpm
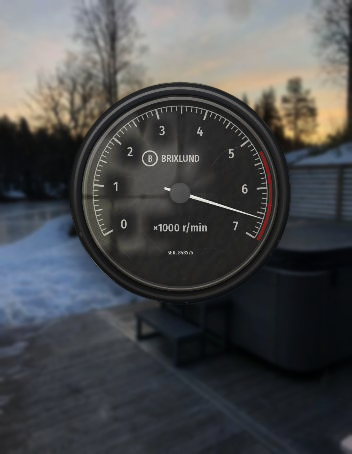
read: **6600** rpm
